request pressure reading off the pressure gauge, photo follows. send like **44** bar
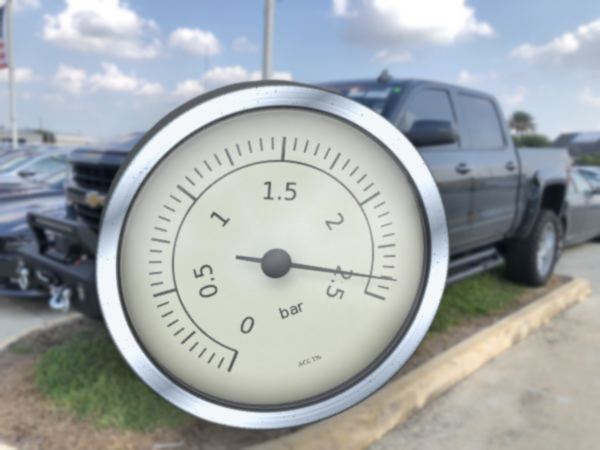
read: **2.4** bar
